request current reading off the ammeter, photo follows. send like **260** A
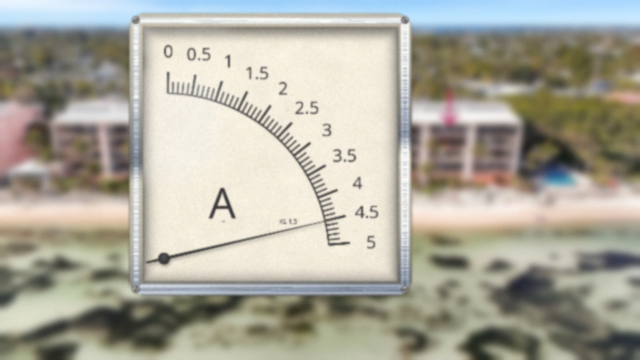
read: **4.5** A
